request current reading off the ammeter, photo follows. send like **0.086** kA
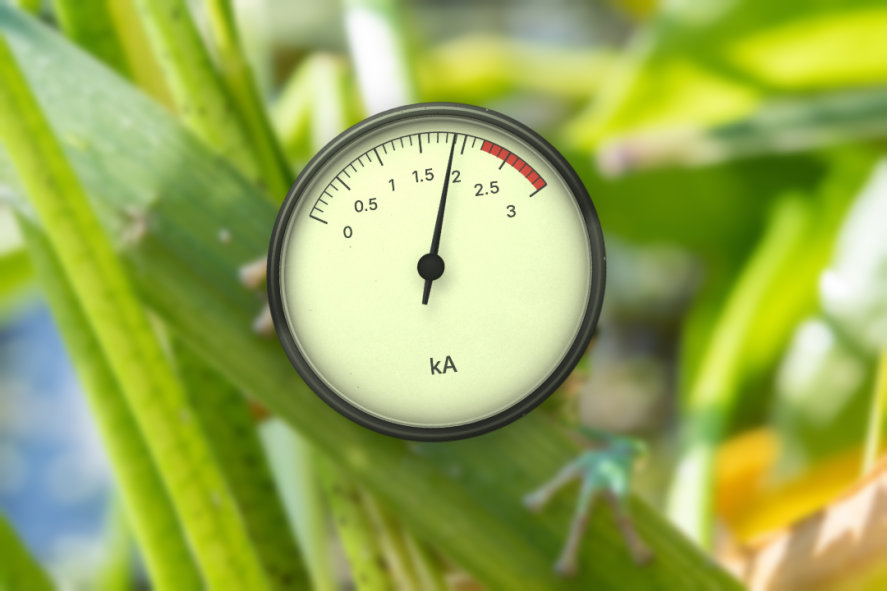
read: **1.9** kA
